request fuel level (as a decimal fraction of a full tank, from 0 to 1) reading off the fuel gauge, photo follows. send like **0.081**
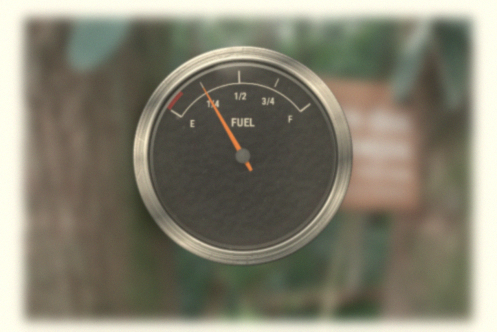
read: **0.25**
